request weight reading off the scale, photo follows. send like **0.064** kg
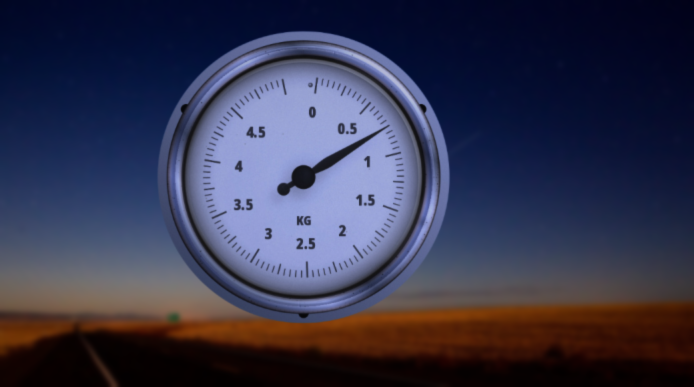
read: **0.75** kg
